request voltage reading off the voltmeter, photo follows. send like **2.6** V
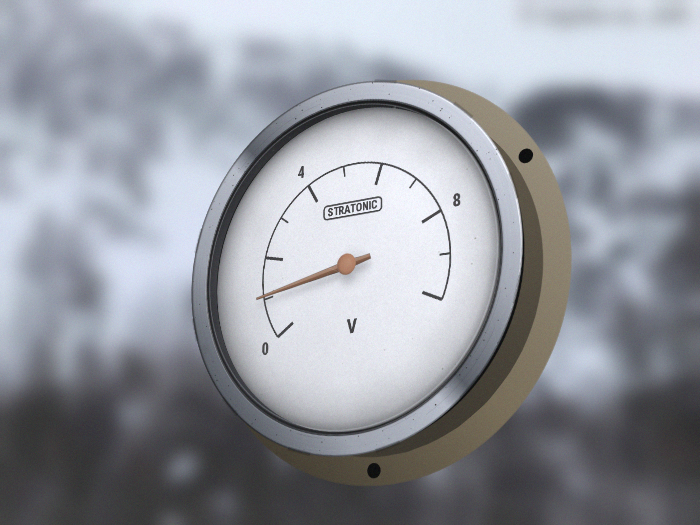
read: **1** V
